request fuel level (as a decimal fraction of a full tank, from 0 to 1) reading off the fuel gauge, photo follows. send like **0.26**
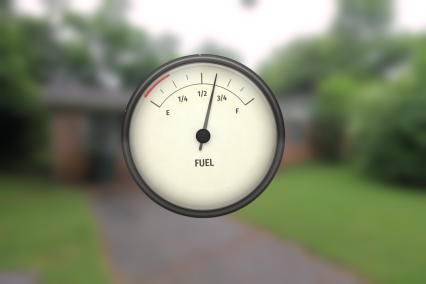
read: **0.625**
